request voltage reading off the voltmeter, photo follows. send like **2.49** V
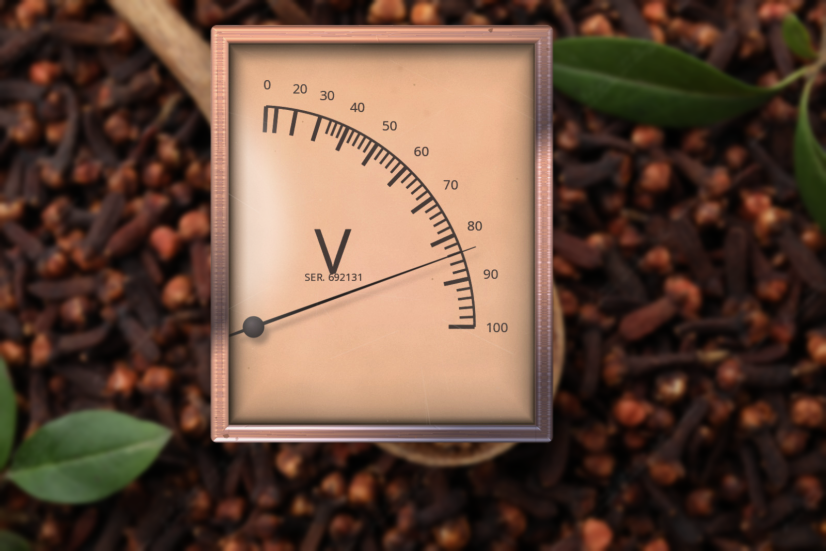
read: **84** V
